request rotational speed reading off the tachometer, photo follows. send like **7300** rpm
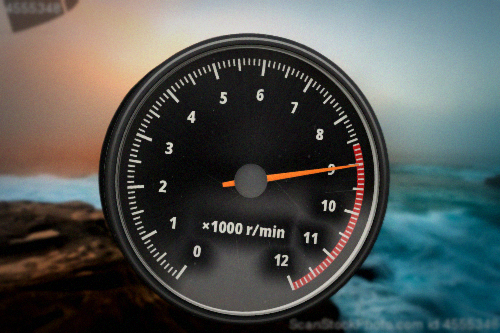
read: **9000** rpm
